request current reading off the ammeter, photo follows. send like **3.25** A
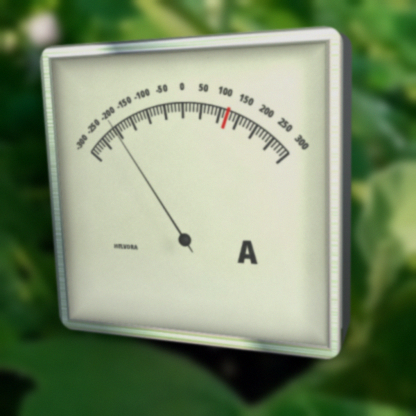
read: **-200** A
